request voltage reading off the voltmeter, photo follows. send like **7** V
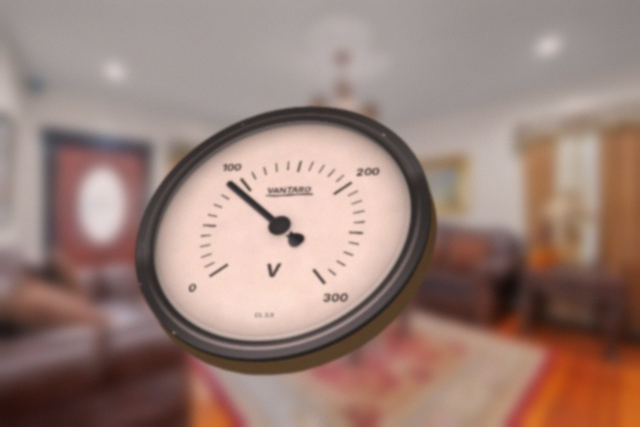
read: **90** V
